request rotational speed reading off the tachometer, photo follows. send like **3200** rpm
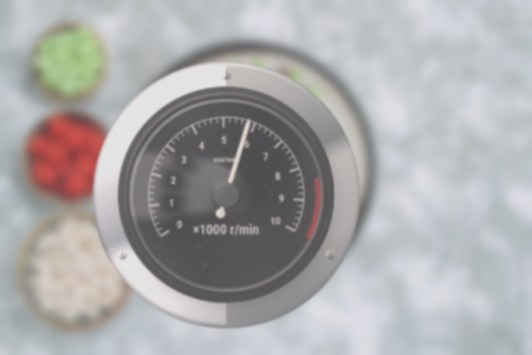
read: **5800** rpm
